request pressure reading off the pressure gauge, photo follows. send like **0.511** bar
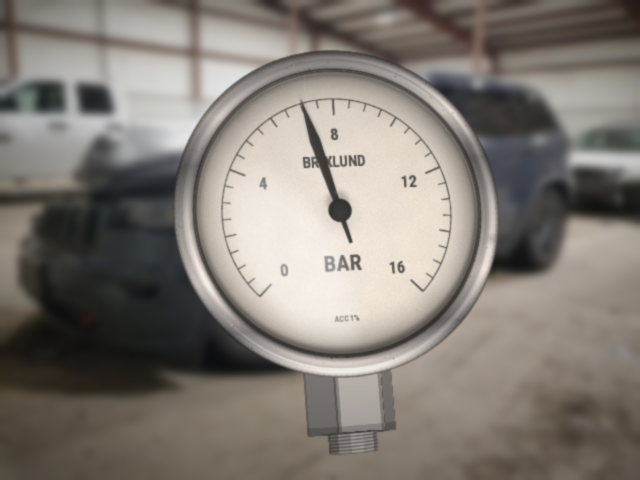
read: **7** bar
